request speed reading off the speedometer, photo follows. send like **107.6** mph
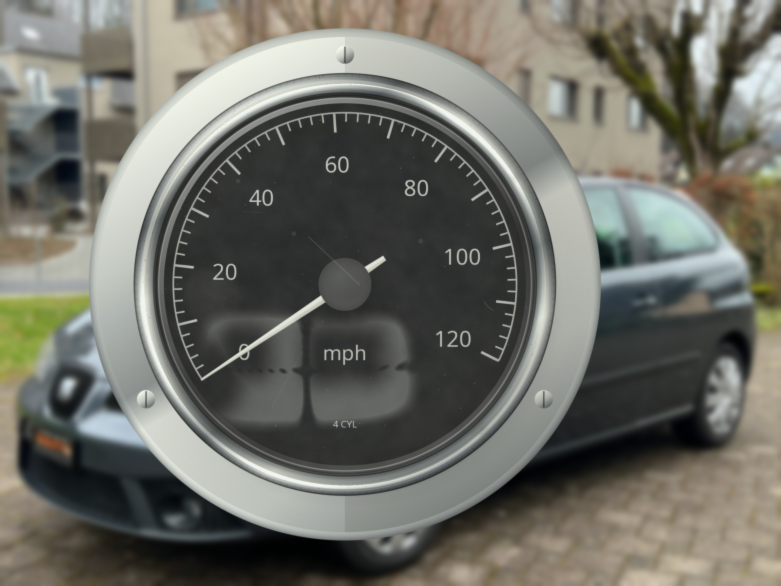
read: **0** mph
